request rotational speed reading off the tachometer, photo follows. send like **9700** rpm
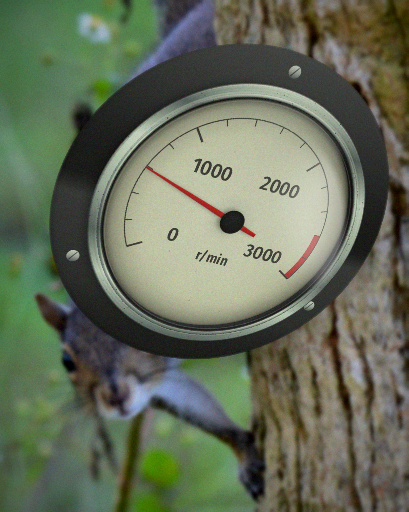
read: **600** rpm
